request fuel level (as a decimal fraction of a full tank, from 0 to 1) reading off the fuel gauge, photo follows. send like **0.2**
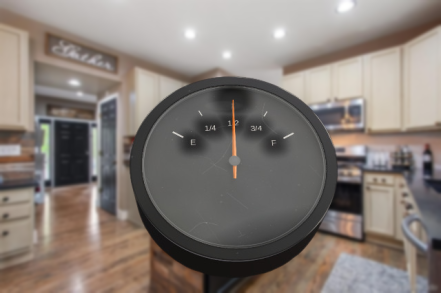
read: **0.5**
